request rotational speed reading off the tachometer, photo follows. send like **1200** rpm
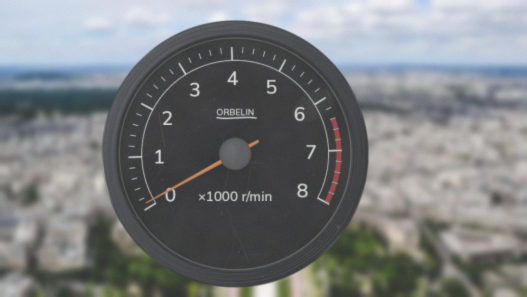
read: **100** rpm
